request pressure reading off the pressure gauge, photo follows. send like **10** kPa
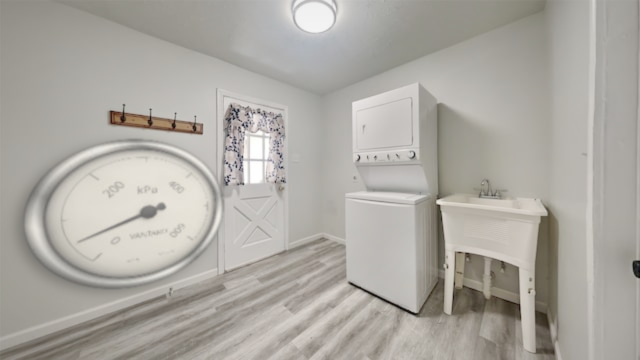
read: **50** kPa
